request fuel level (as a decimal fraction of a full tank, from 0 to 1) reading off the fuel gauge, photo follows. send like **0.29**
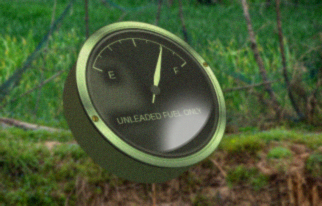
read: **0.75**
